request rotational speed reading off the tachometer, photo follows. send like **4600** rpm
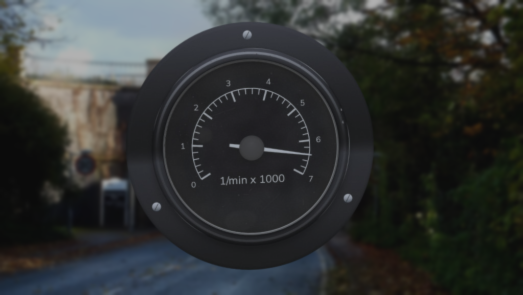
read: **6400** rpm
